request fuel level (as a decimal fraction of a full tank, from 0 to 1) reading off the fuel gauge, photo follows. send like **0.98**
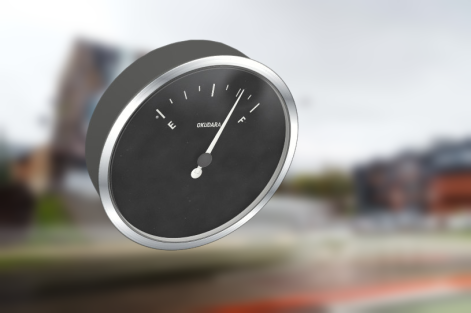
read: **0.75**
